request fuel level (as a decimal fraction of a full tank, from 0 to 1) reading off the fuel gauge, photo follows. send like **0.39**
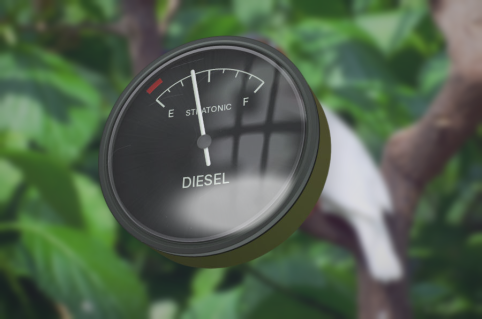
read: **0.375**
